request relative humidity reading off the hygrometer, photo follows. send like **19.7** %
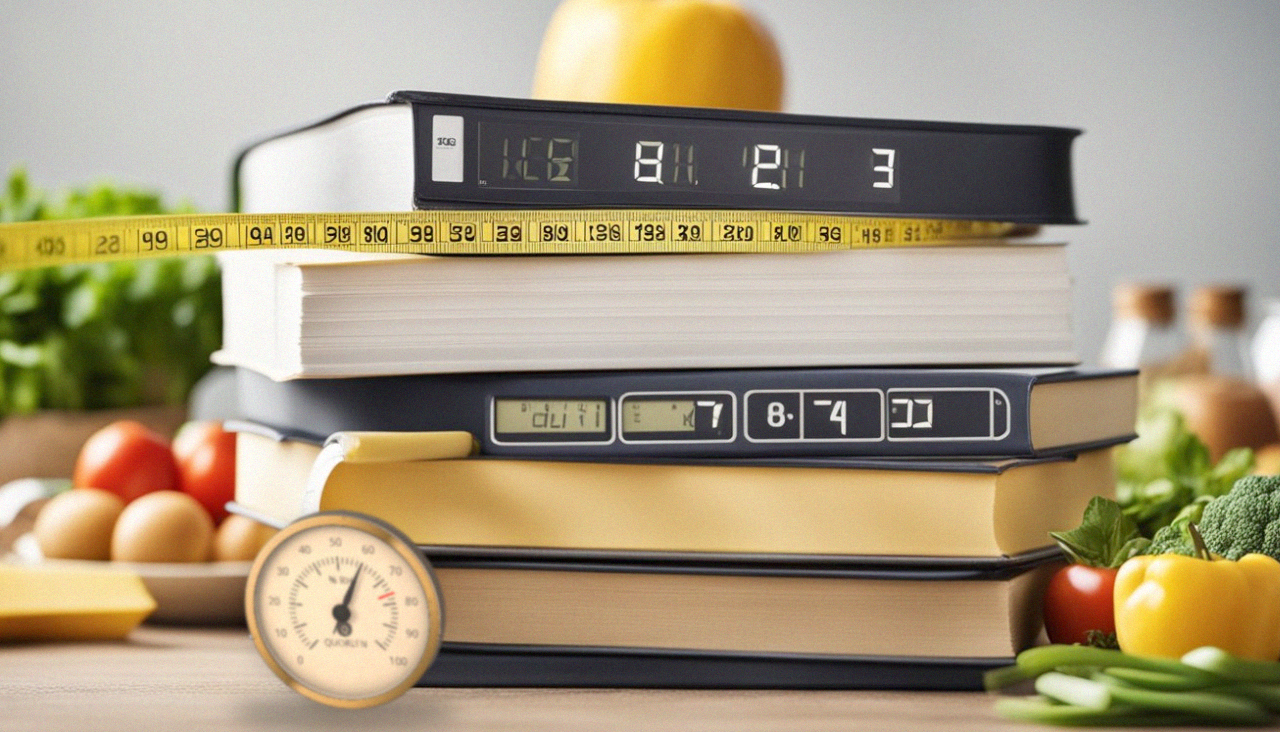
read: **60** %
